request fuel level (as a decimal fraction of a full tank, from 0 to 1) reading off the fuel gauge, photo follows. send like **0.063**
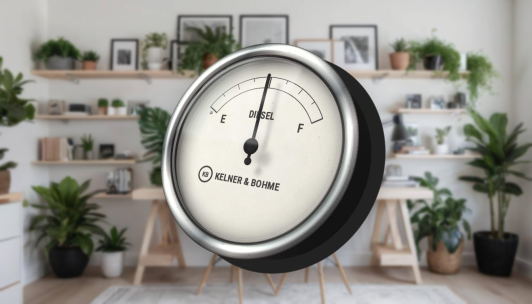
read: **0.5**
